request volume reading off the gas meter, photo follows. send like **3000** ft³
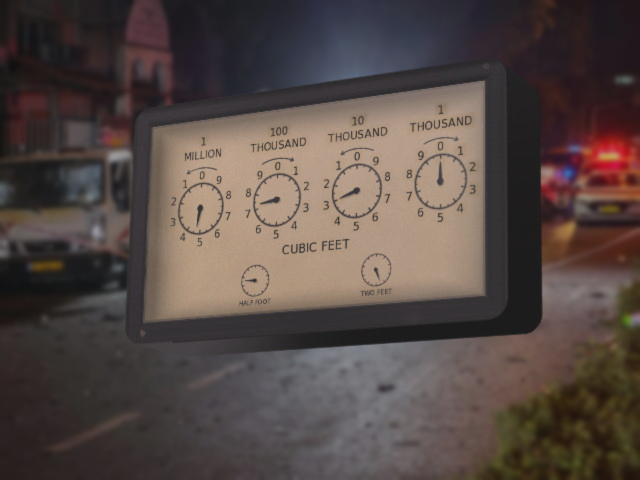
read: **473000** ft³
